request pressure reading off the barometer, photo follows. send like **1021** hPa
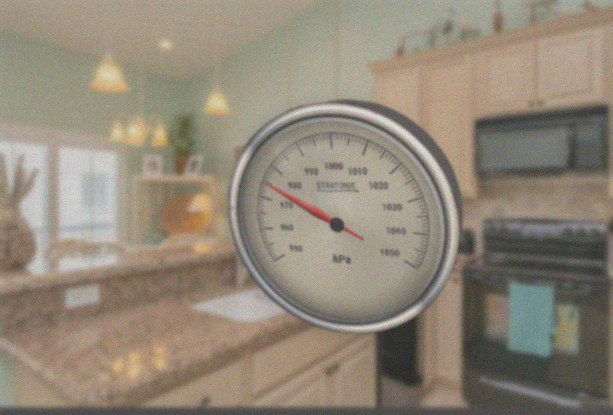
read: **975** hPa
